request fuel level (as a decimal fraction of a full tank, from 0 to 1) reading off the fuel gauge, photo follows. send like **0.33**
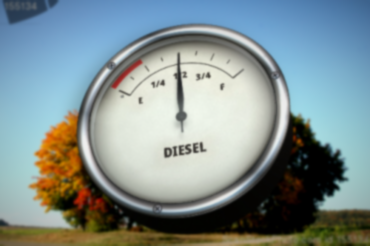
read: **0.5**
